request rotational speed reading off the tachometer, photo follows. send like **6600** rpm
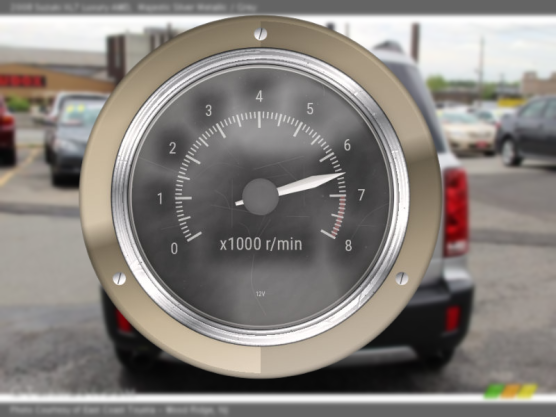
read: **6500** rpm
